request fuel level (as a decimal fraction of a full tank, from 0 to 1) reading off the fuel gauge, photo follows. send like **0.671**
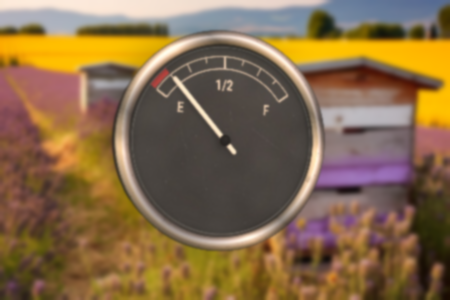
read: **0.125**
